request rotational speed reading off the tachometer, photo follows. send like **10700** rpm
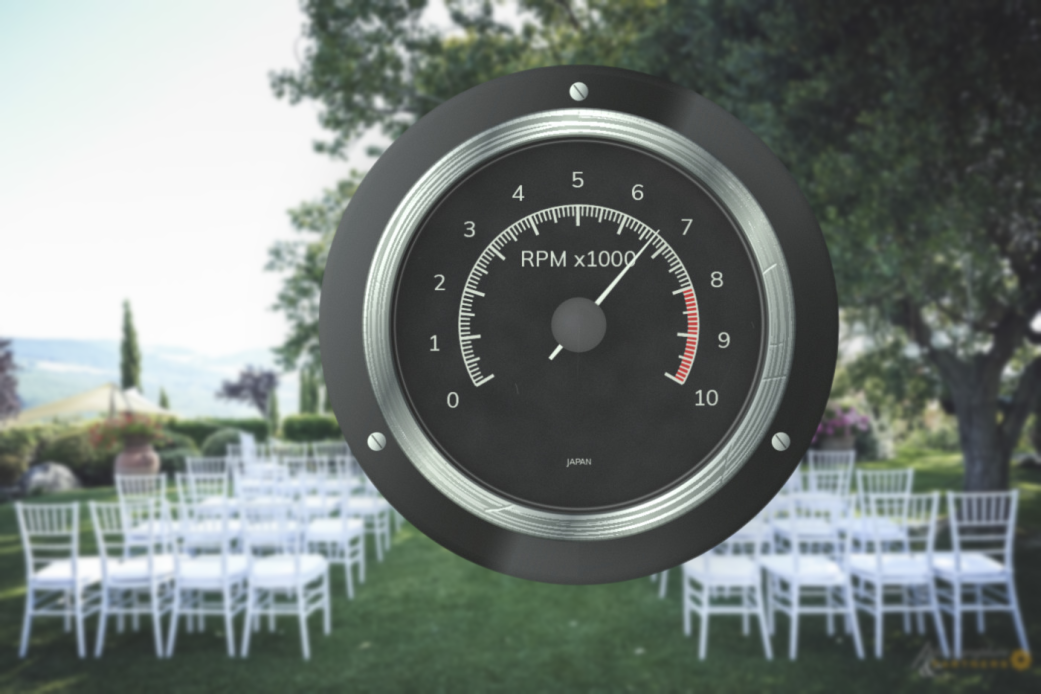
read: **6700** rpm
